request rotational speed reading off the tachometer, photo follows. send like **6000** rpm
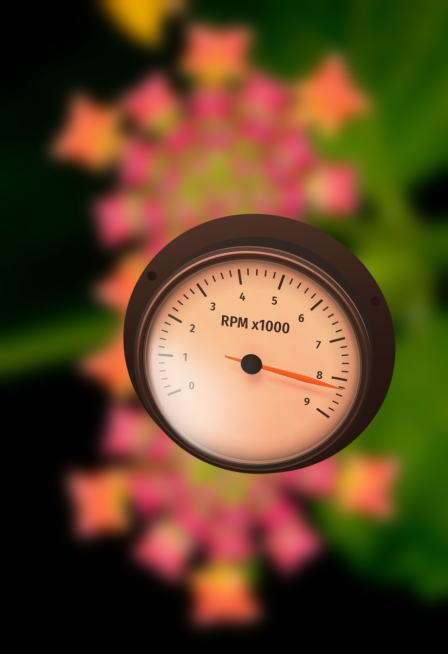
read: **8200** rpm
